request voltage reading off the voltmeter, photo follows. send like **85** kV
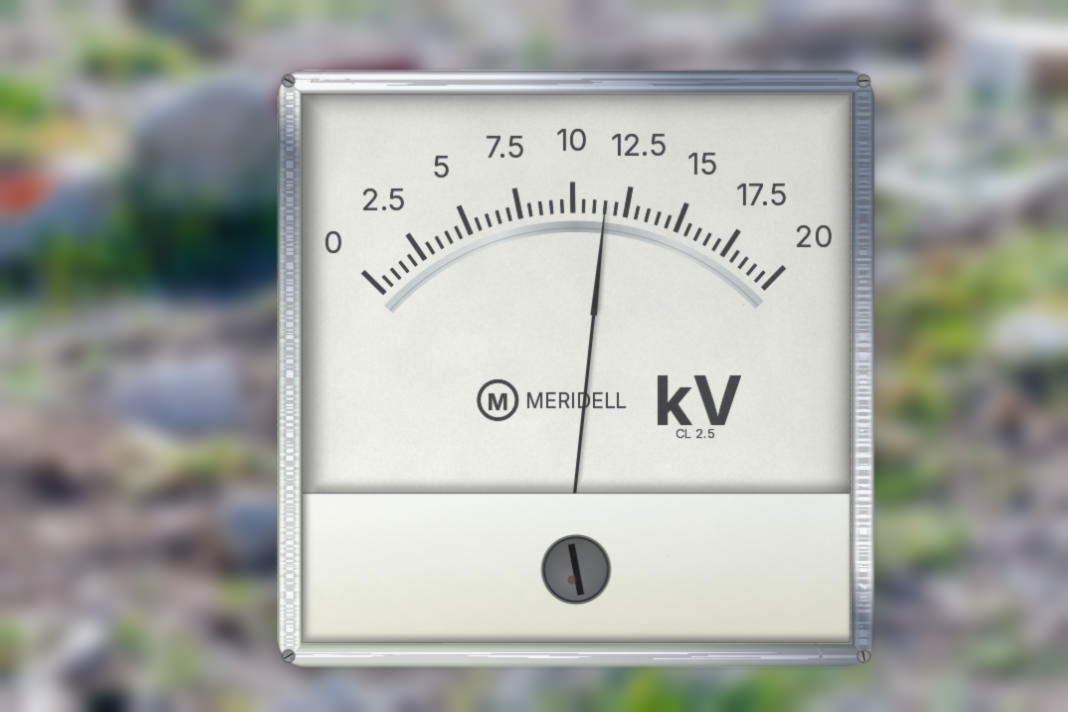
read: **11.5** kV
